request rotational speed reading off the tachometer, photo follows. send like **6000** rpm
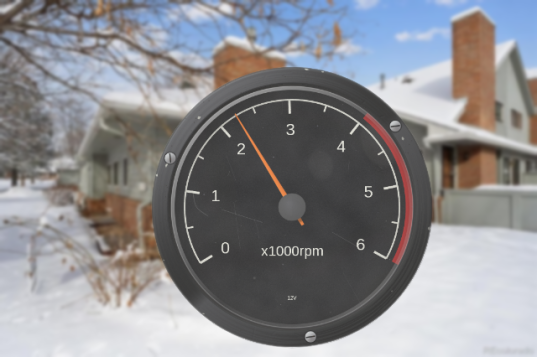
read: **2250** rpm
